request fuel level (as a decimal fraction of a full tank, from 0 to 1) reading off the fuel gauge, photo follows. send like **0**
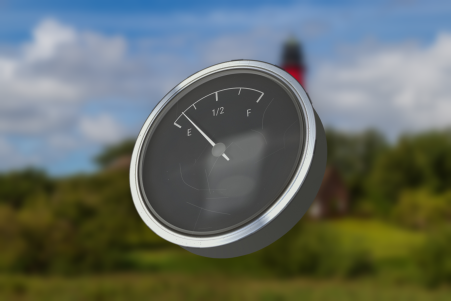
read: **0.125**
